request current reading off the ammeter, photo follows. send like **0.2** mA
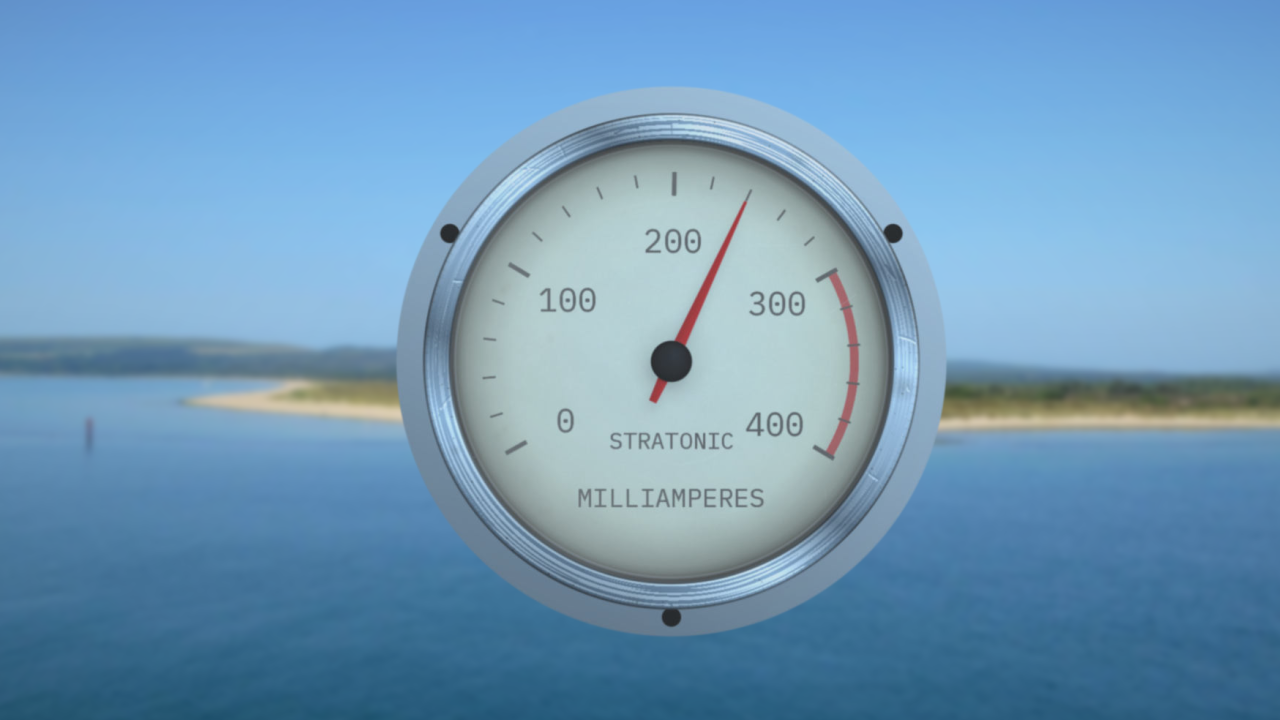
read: **240** mA
